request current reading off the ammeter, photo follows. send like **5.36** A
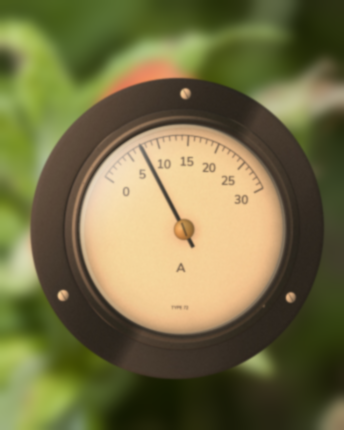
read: **7** A
